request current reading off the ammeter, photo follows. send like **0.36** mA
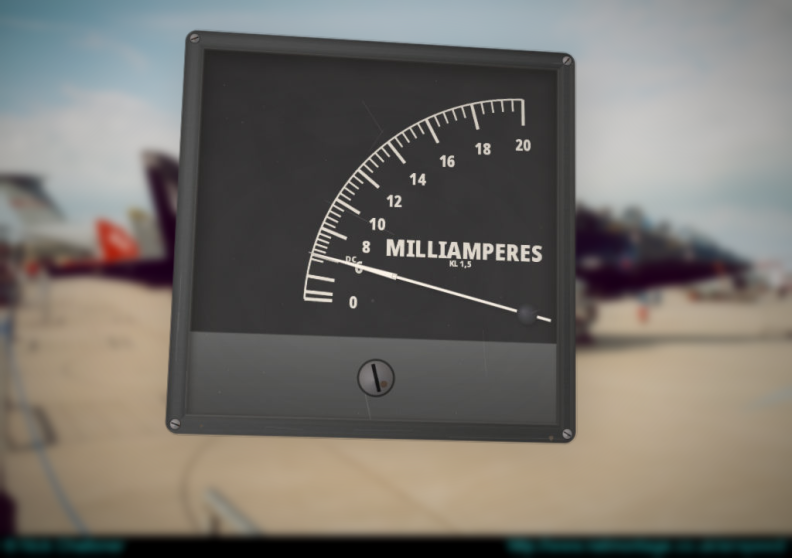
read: **6** mA
